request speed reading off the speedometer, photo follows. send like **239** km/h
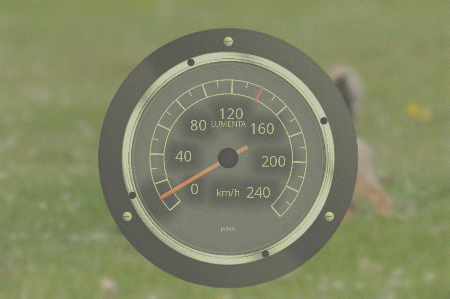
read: **10** km/h
